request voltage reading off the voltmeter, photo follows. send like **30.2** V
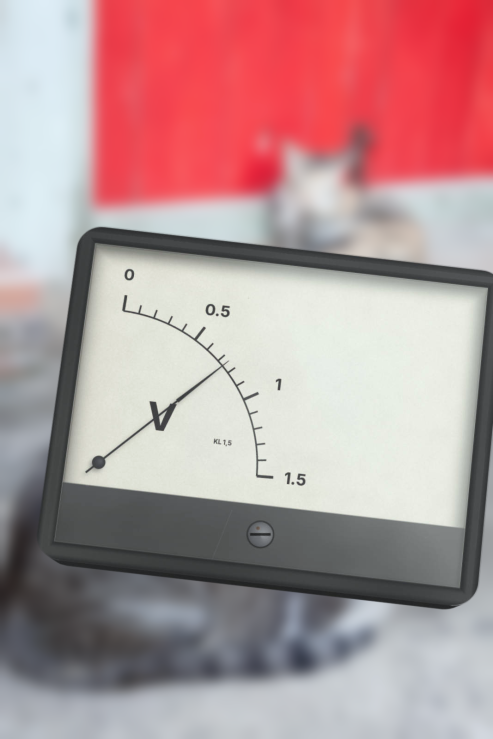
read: **0.75** V
